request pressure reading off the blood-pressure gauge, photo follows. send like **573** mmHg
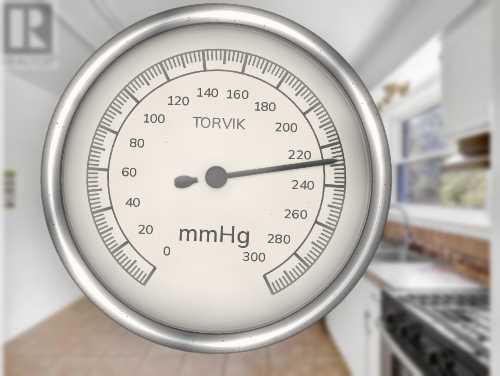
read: **228** mmHg
